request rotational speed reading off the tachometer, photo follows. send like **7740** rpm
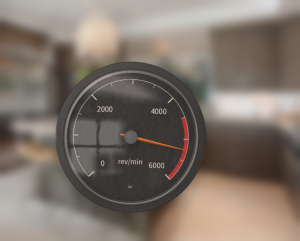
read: **5250** rpm
